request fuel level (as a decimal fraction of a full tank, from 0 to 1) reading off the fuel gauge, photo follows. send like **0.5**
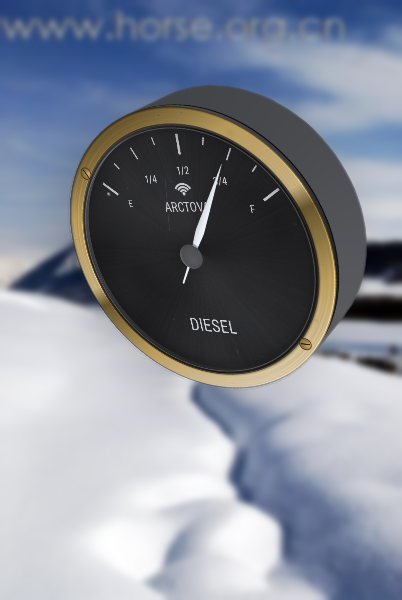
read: **0.75**
